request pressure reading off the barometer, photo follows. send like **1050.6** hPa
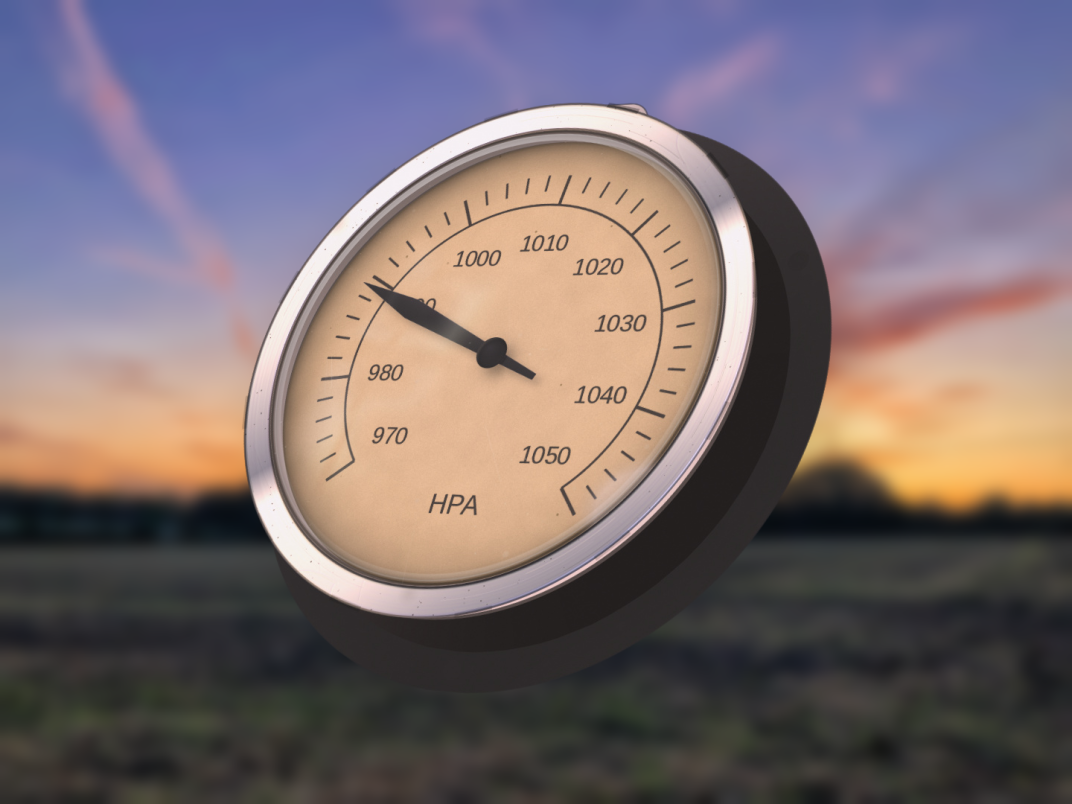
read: **989** hPa
